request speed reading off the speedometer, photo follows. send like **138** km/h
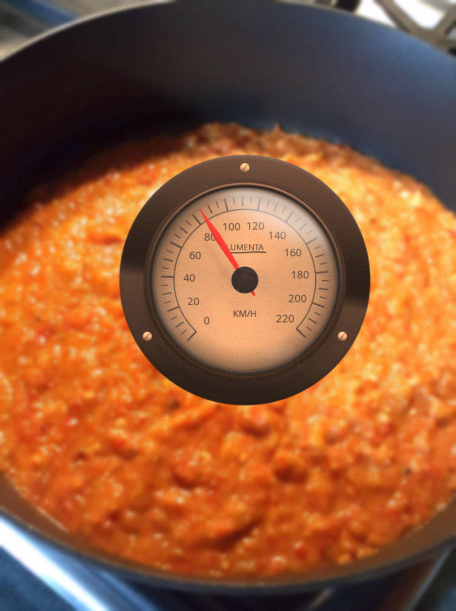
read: **85** km/h
